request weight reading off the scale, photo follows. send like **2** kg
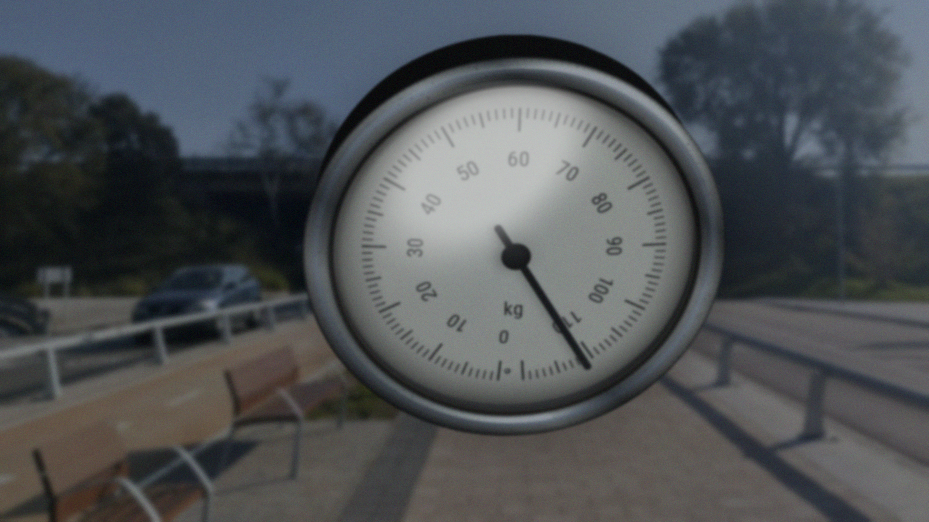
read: **111** kg
